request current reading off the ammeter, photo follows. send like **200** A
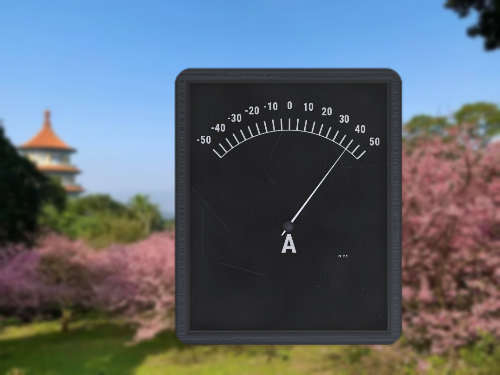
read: **40** A
